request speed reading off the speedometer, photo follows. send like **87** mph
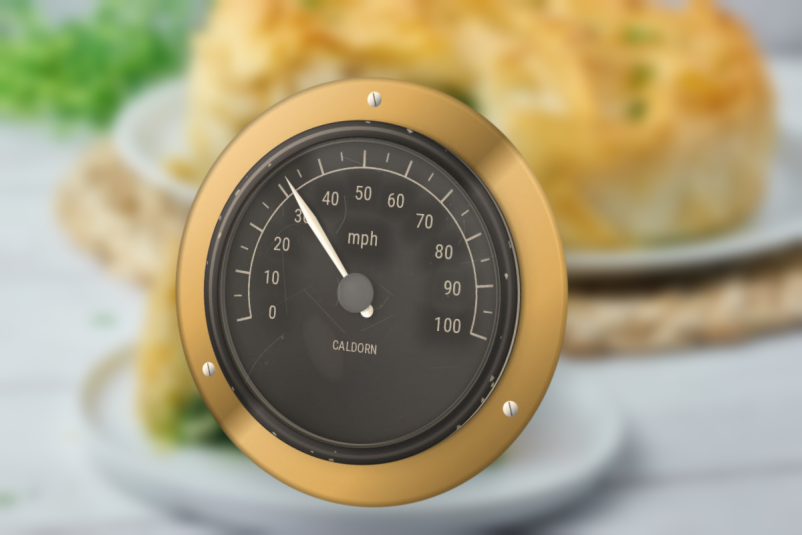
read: **32.5** mph
